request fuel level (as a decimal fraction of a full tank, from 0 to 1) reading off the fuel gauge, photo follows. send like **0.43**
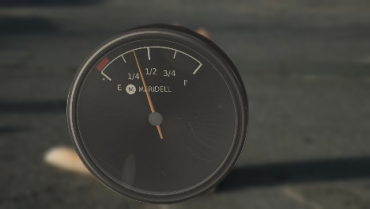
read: **0.375**
